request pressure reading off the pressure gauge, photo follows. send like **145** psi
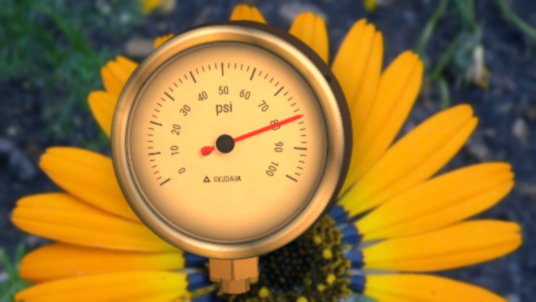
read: **80** psi
